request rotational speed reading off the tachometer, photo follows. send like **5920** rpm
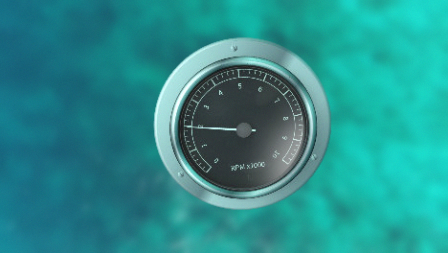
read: **2000** rpm
